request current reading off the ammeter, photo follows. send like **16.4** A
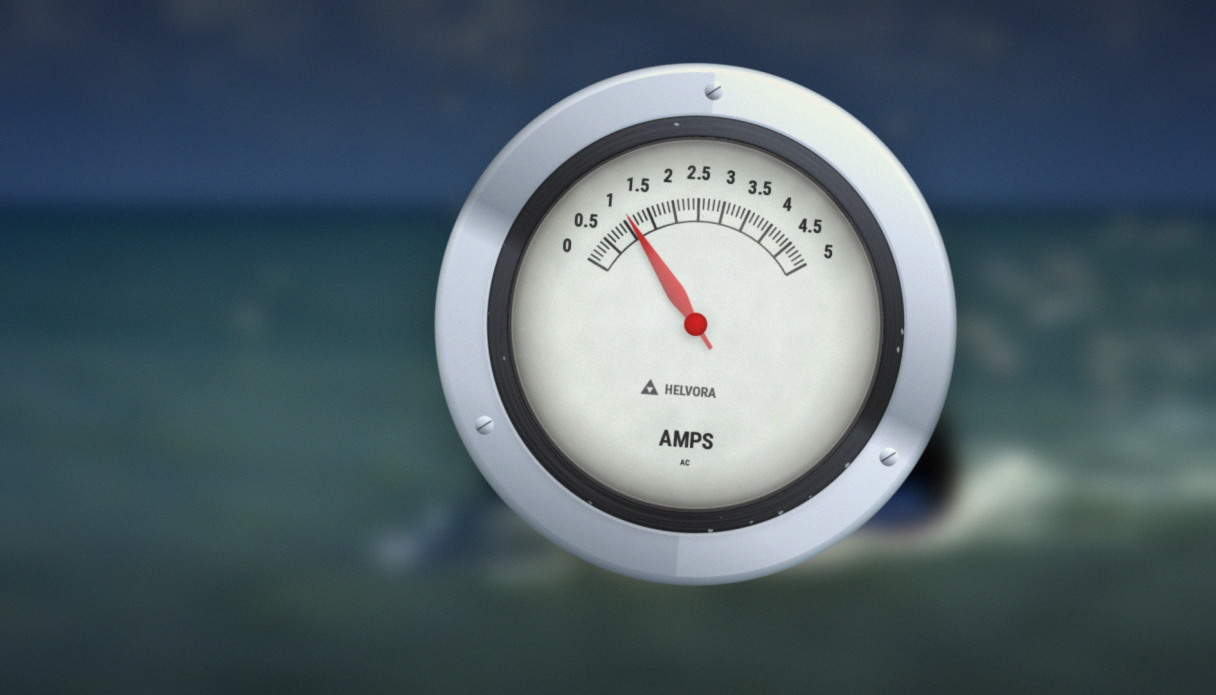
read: **1.1** A
